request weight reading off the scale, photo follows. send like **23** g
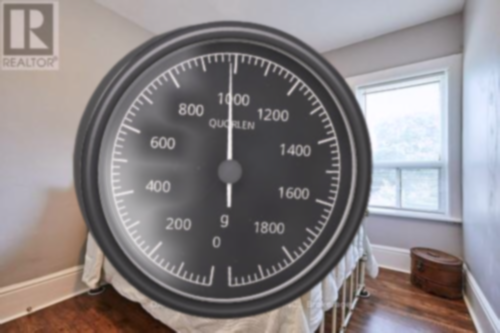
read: **980** g
